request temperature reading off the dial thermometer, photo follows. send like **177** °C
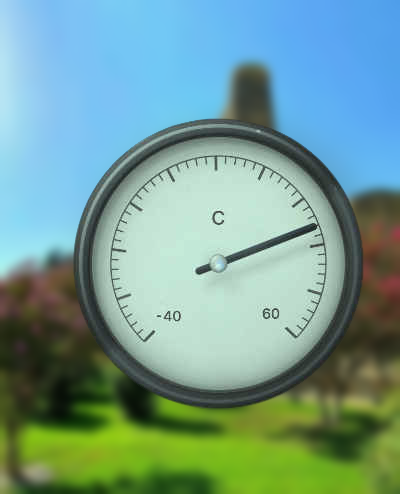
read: **36** °C
